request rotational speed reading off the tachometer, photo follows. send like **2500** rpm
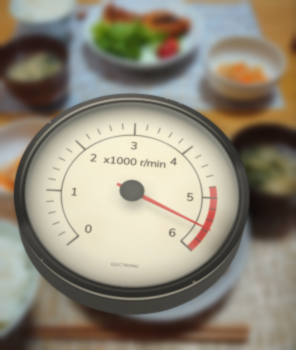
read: **5600** rpm
